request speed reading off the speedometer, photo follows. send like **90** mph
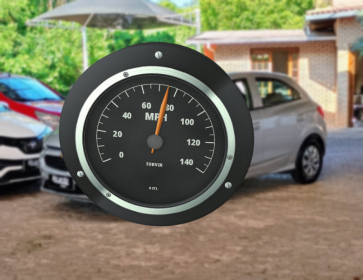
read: **75** mph
